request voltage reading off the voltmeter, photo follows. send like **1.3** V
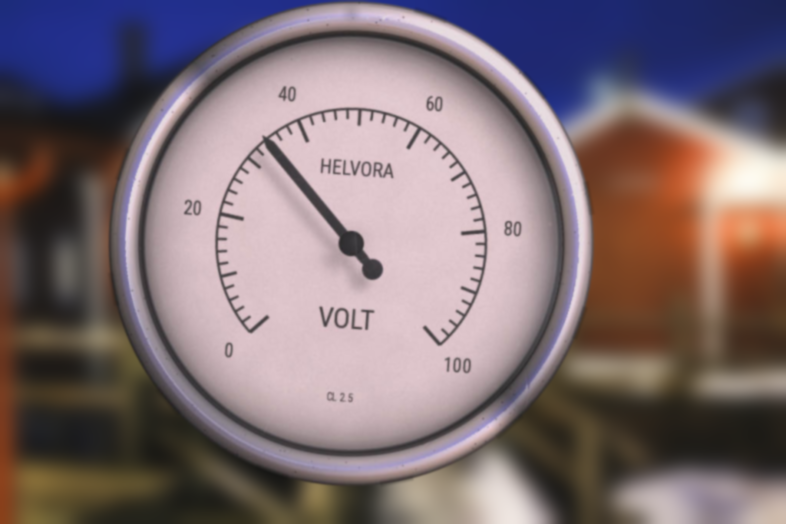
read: **34** V
